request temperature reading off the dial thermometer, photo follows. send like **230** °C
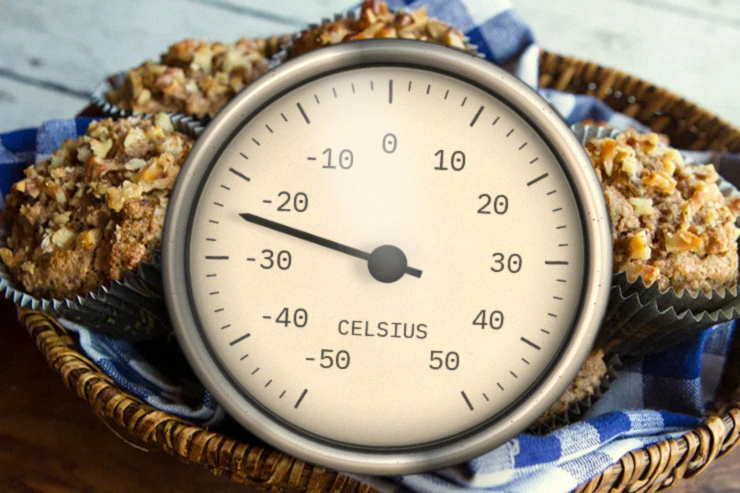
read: **-24** °C
